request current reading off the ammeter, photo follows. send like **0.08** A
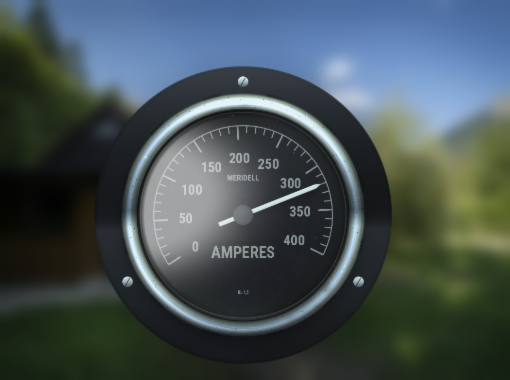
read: **320** A
